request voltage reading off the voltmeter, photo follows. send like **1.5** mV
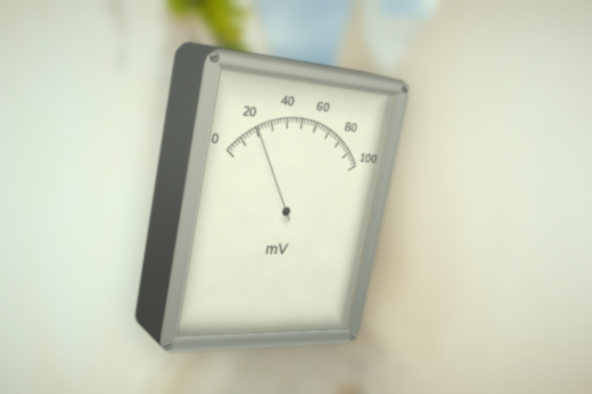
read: **20** mV
